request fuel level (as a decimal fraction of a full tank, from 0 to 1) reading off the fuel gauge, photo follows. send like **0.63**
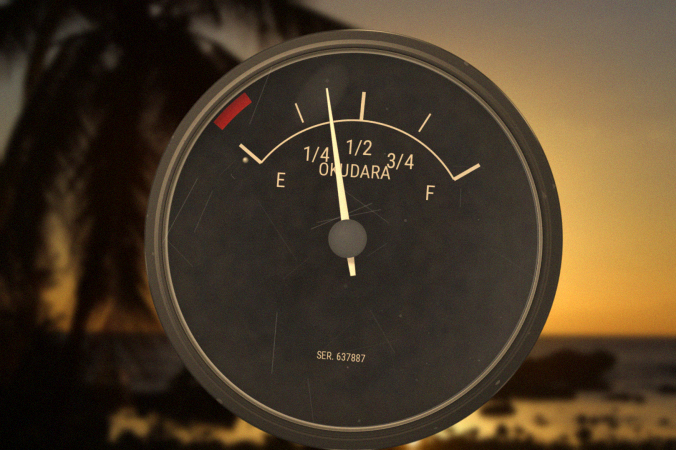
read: **0.375**
